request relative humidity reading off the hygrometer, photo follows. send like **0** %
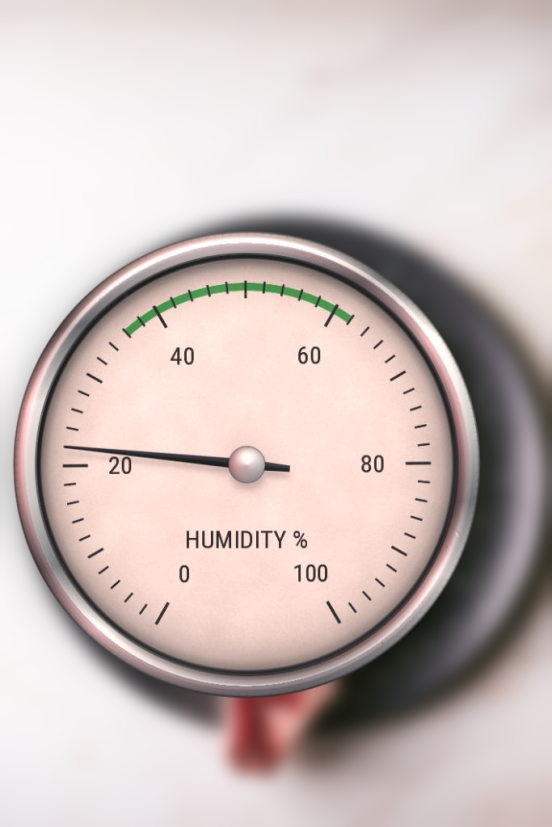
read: **22** %
